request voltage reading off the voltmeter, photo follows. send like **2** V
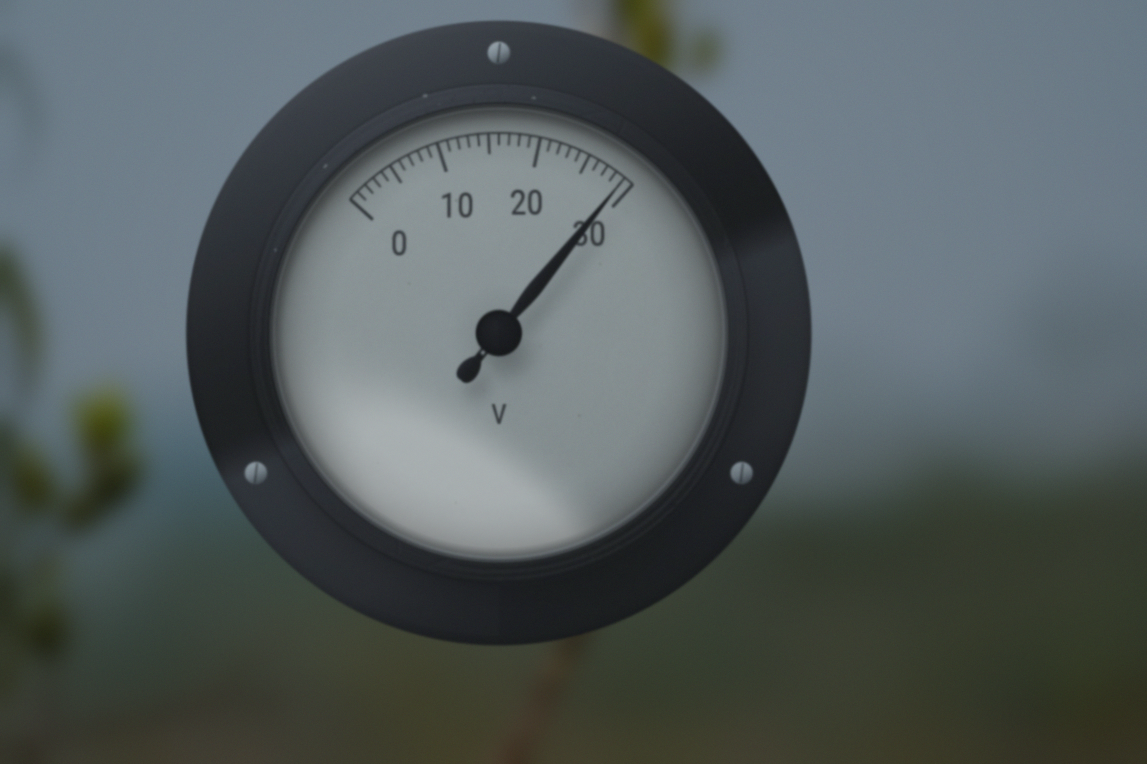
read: **29** V
